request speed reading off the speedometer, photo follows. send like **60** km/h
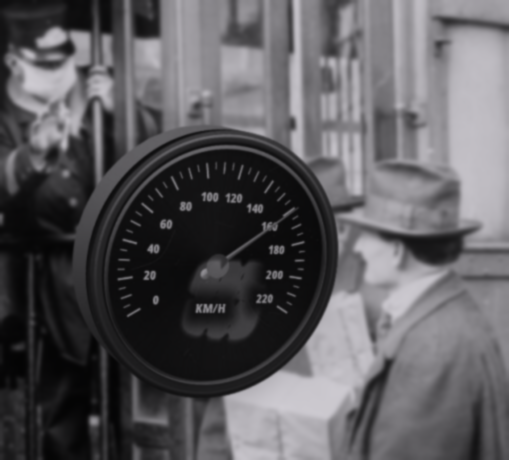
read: **160** km/h
